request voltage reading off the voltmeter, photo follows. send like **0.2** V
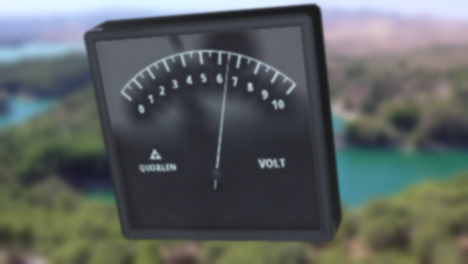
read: **6.5** V
